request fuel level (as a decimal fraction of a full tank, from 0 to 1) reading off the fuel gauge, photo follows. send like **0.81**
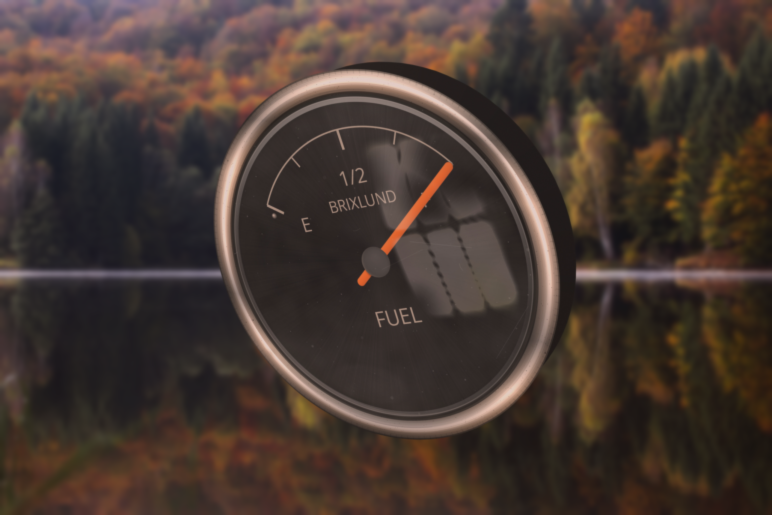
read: **1**
